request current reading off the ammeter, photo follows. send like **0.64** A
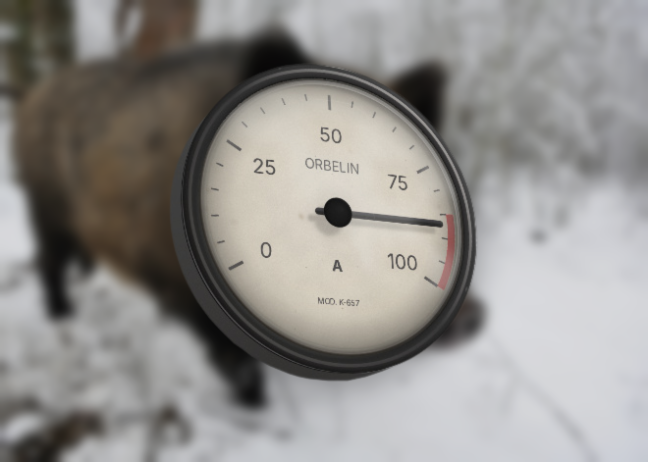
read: **87.5** A
